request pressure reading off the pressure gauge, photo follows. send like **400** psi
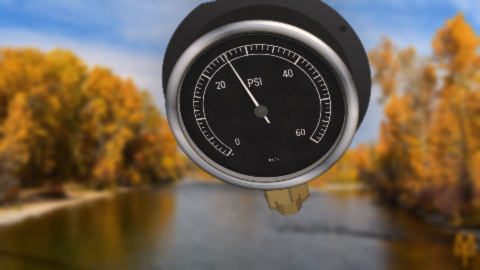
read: **26** psi
